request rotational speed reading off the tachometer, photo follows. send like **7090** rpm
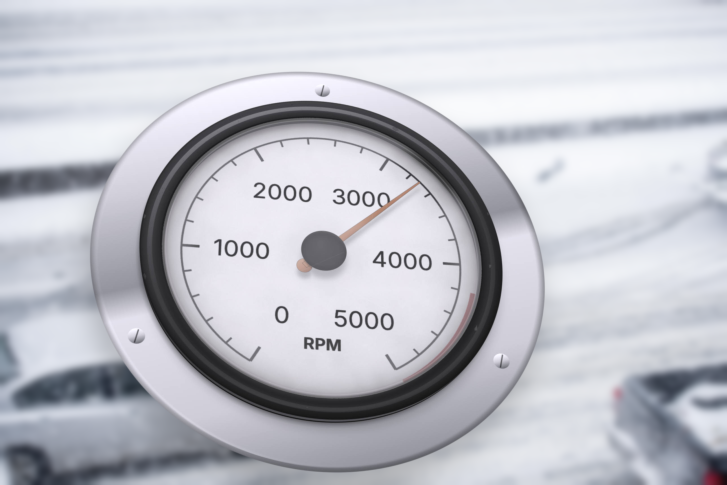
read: **3300** rpm
